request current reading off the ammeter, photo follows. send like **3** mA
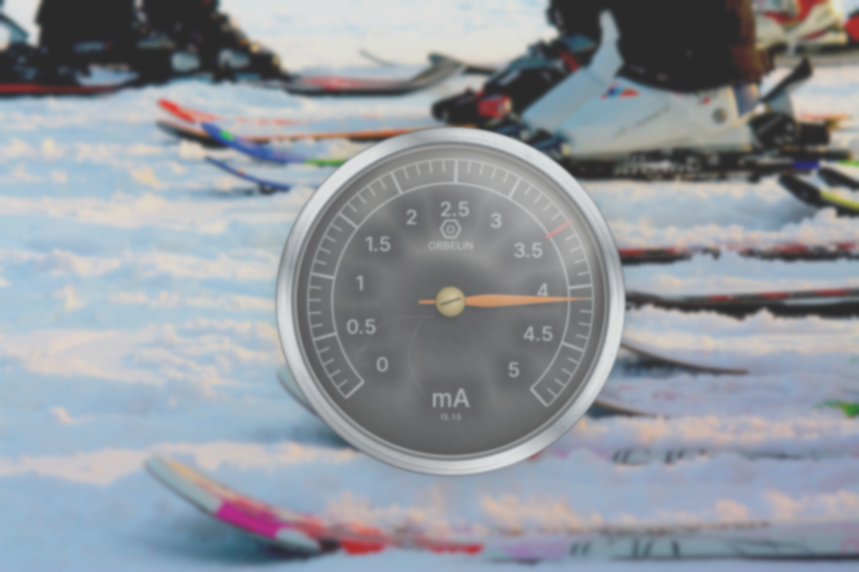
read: **4.1** mA
